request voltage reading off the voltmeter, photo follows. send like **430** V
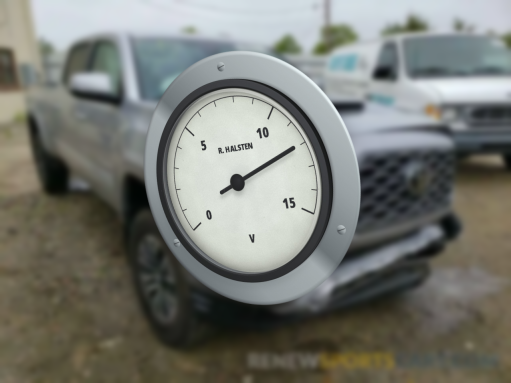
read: **12** V
